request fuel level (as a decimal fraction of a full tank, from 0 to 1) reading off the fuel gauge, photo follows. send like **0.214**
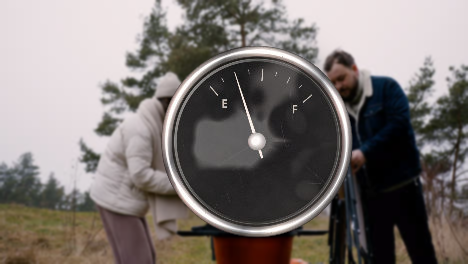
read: **0.25**
